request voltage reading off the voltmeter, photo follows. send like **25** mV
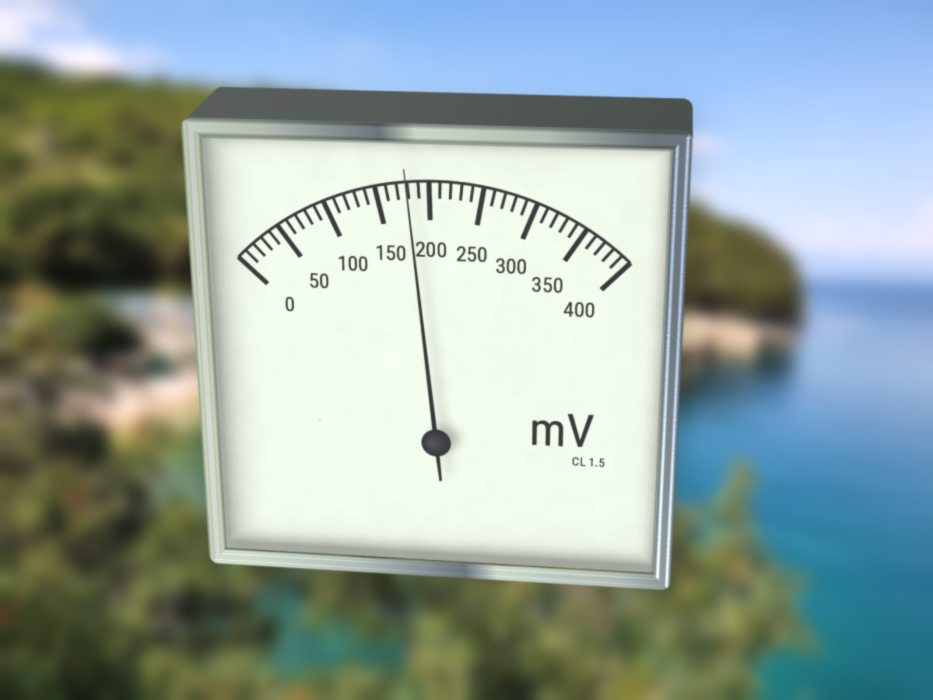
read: **180** mV
